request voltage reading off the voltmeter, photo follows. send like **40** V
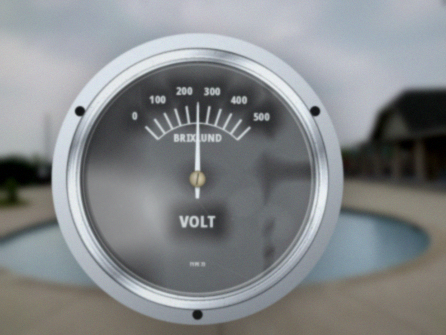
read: **250** V
